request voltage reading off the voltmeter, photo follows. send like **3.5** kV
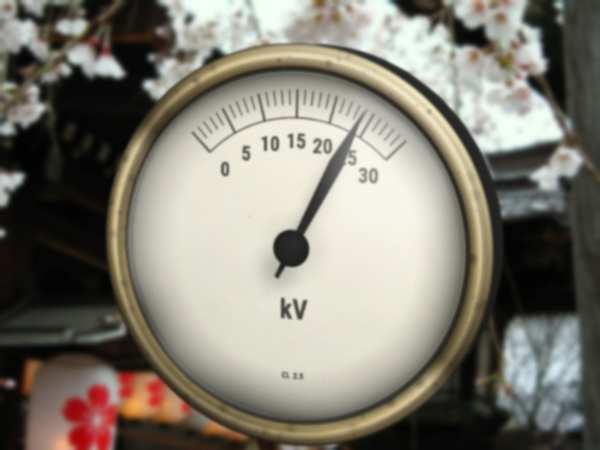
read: **24** kV
